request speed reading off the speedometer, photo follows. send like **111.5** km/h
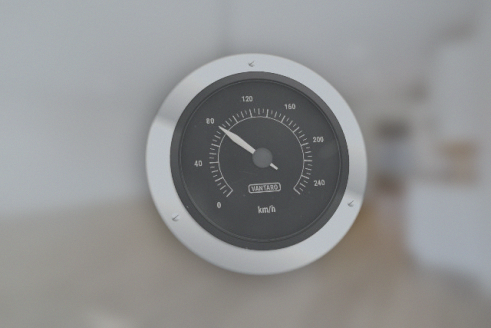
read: **80** km/h
